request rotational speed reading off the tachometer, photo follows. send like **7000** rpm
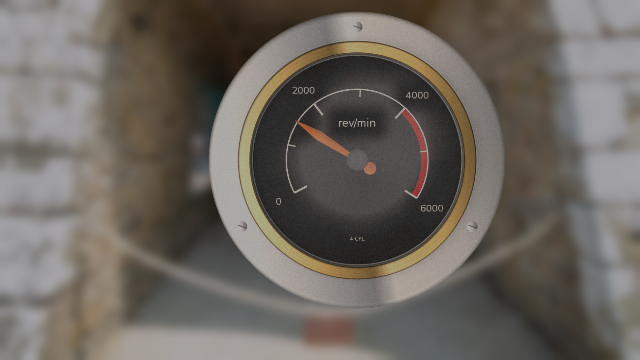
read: **1500** rpm
